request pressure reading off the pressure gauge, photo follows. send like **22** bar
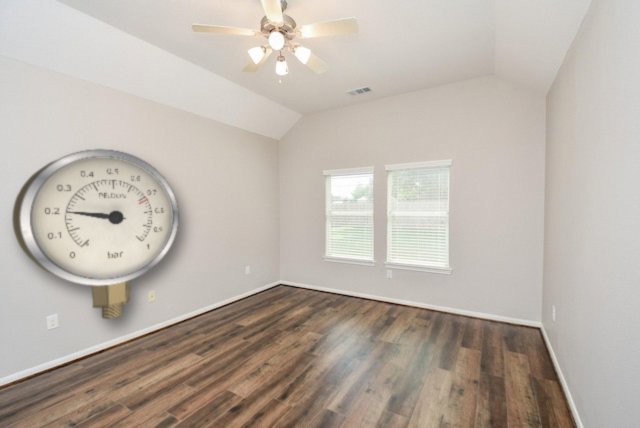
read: **0.2** bar
